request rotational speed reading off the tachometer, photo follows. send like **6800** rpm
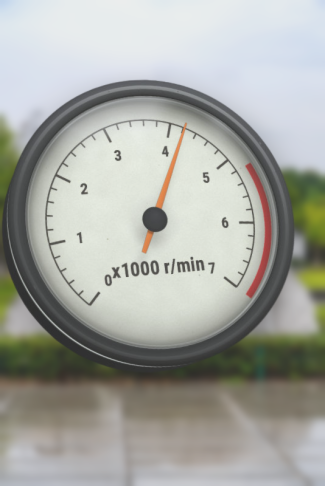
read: **4200** rpm
